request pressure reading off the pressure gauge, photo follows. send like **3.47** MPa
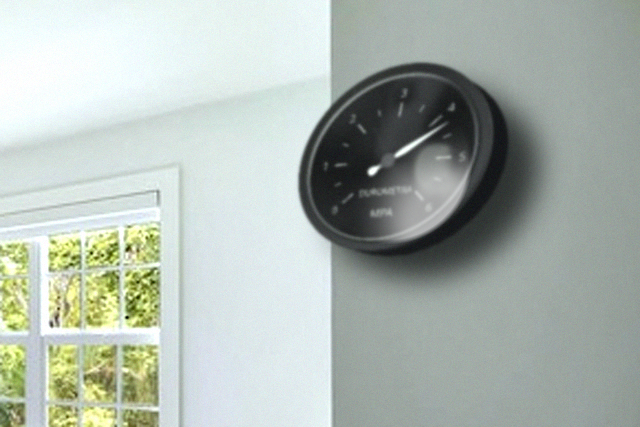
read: **4.25** MPa
